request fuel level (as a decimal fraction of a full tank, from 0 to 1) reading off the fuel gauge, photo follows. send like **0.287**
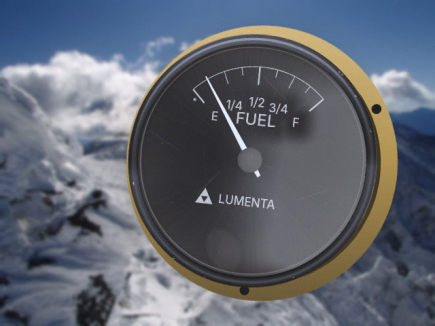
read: **0.125**
